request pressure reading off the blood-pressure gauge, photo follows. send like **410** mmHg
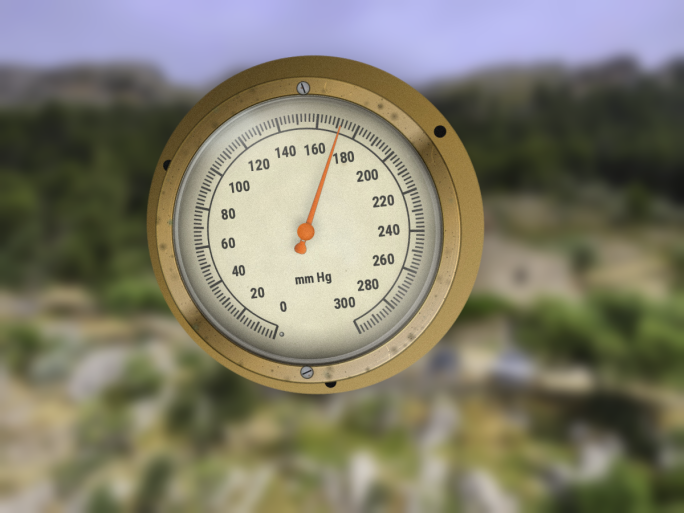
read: **172** mmHg
